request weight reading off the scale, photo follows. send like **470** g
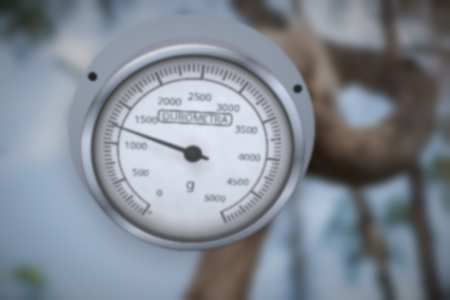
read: **1250** g
